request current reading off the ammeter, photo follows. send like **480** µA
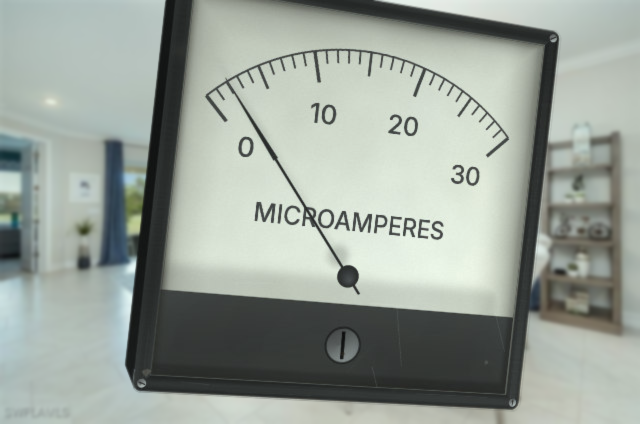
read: **2** µA
